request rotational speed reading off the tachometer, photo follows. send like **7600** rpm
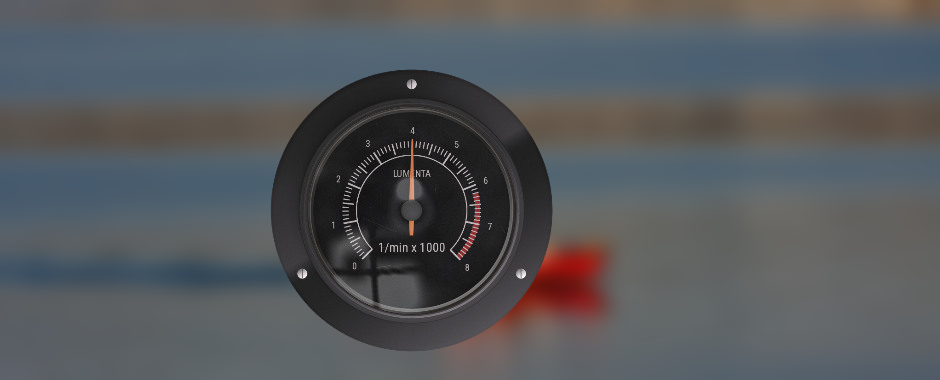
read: **4000** rpm
